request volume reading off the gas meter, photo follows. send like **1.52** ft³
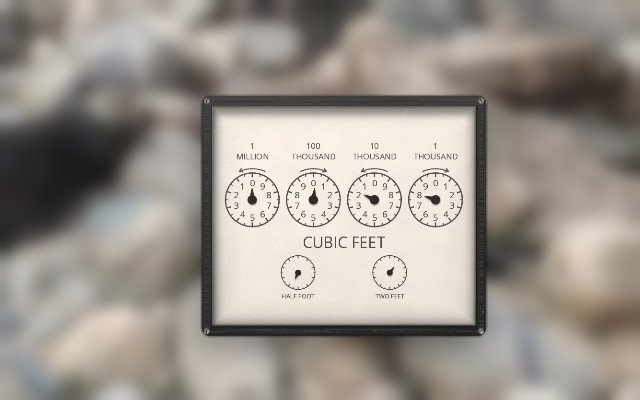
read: **1800** ft³
